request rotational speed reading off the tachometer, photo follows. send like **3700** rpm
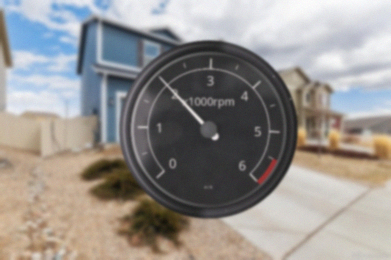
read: **2000** rpm
